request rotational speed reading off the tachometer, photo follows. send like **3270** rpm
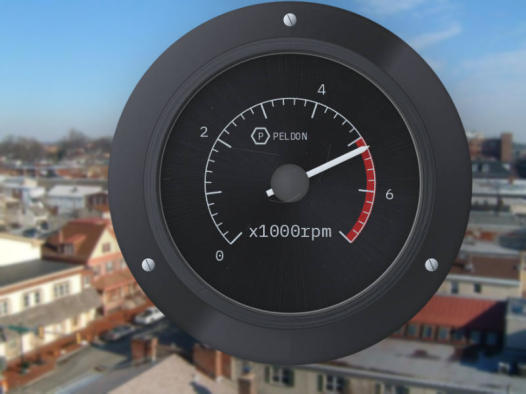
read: **5200** rpm
